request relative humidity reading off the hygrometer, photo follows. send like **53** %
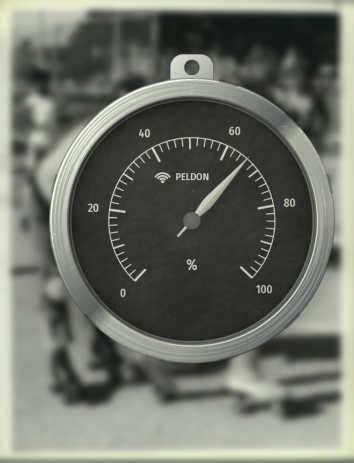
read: **66** %
